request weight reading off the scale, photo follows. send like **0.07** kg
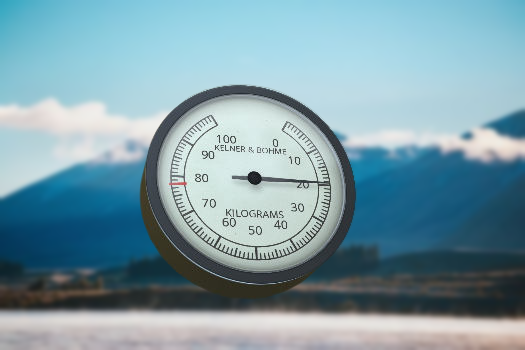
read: **20** kg
